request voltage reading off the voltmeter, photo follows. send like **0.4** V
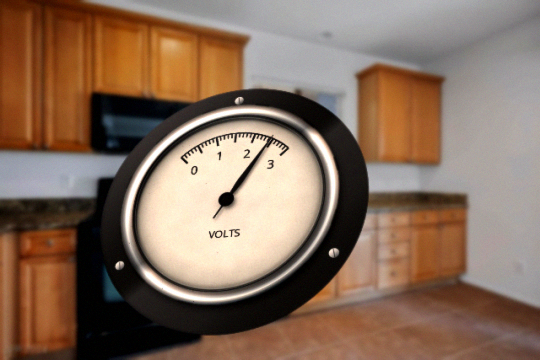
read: **2.5** V
